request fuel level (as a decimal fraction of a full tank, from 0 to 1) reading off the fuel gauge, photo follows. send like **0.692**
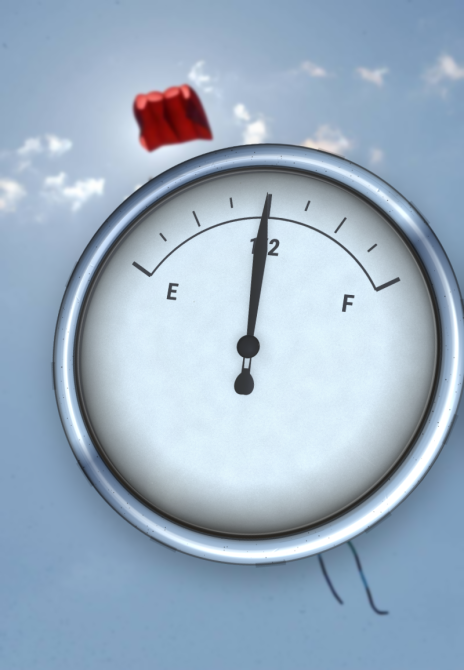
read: **0.5**
